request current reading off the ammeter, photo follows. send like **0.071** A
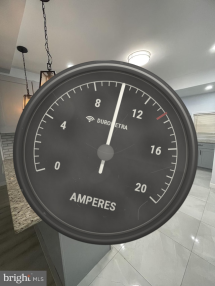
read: **10** A
